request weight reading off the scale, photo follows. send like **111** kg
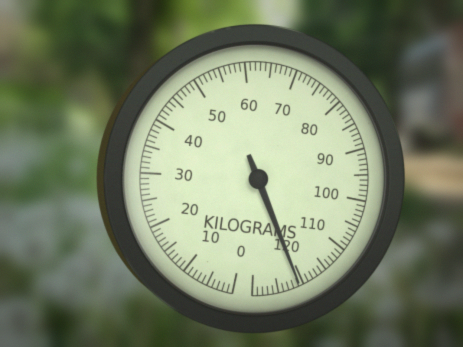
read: **121** kg
